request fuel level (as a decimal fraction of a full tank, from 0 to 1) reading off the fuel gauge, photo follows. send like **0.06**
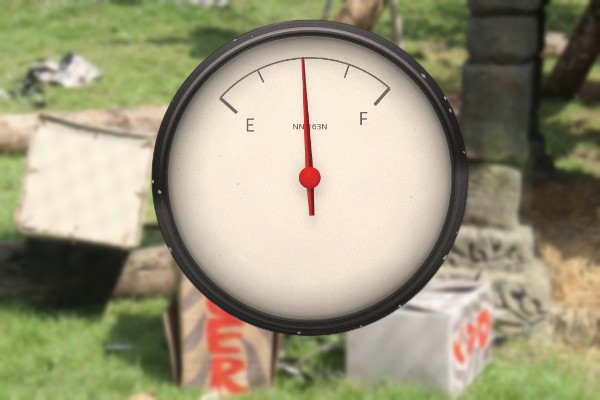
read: **0.5**
